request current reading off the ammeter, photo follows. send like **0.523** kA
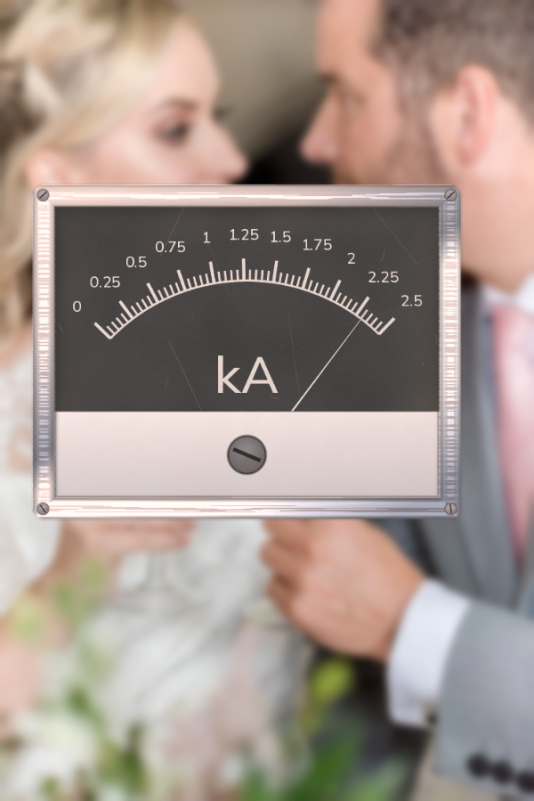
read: **2.3** kA
